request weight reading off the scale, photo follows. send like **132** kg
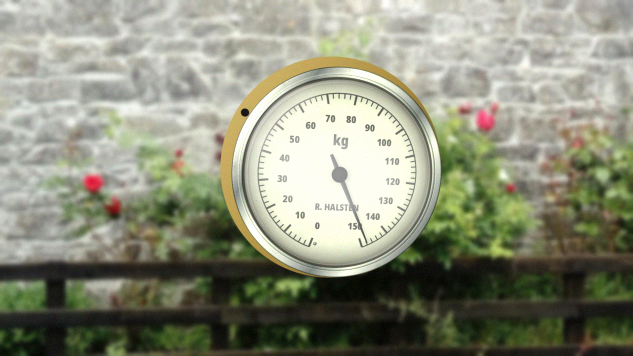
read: **148** kg
